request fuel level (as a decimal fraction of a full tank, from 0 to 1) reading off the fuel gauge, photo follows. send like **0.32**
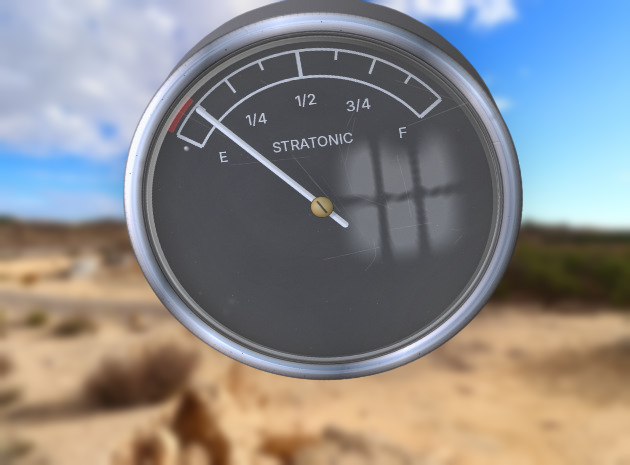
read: **0.125**
